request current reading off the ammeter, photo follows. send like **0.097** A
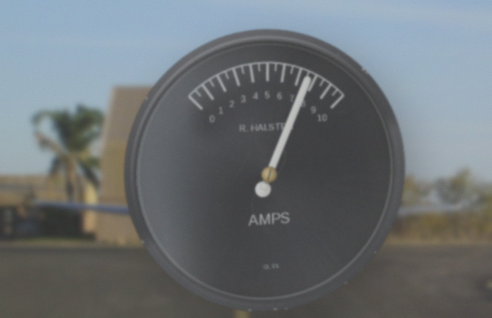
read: **7.5** A
